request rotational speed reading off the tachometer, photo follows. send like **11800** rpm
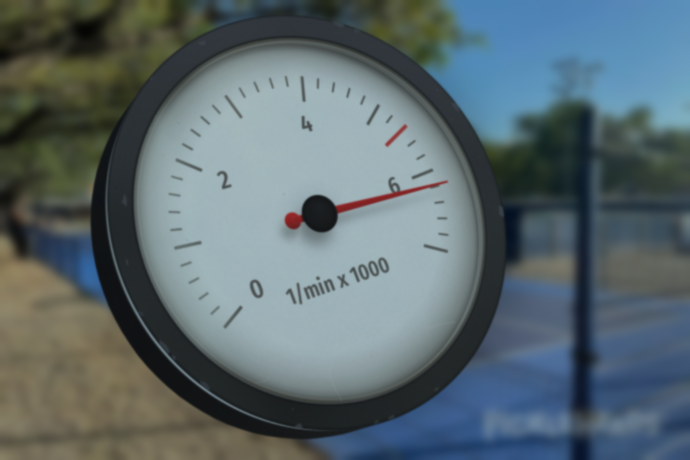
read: **6200** rpm
